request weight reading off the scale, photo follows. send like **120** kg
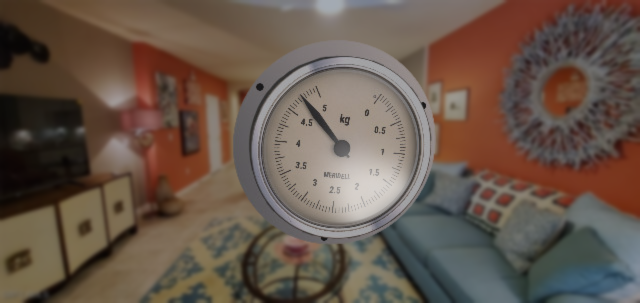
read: **4.75** kg
